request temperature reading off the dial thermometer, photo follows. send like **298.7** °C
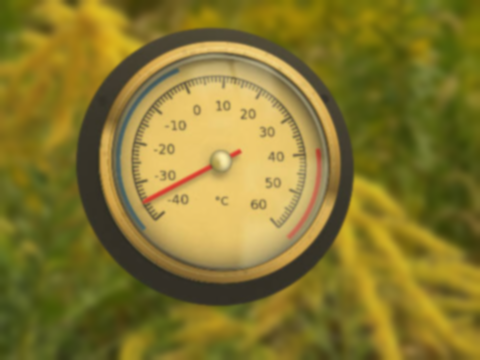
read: **-35** °C
